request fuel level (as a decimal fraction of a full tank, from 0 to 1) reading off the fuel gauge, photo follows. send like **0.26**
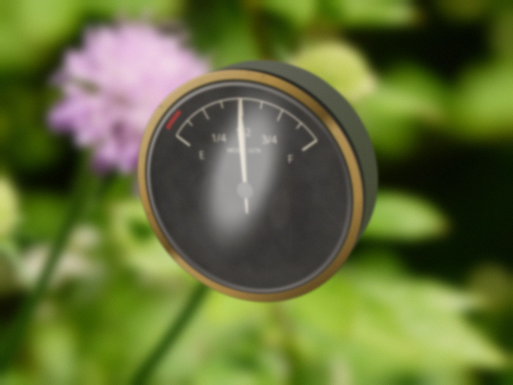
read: **0.5**
